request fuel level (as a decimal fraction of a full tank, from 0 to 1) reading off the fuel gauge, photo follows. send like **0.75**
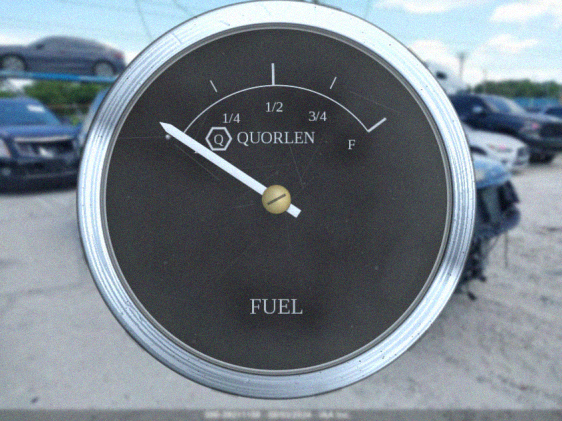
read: **0**
